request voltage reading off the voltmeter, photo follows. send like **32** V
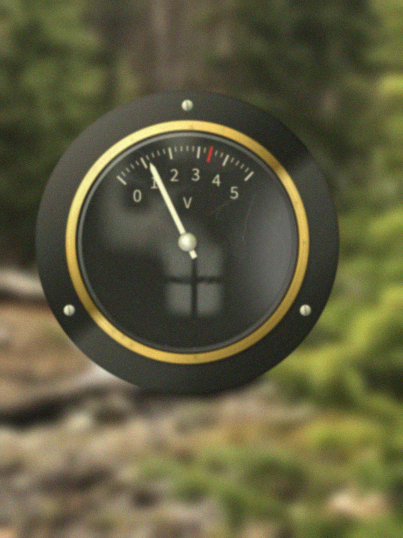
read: **1.2** V
